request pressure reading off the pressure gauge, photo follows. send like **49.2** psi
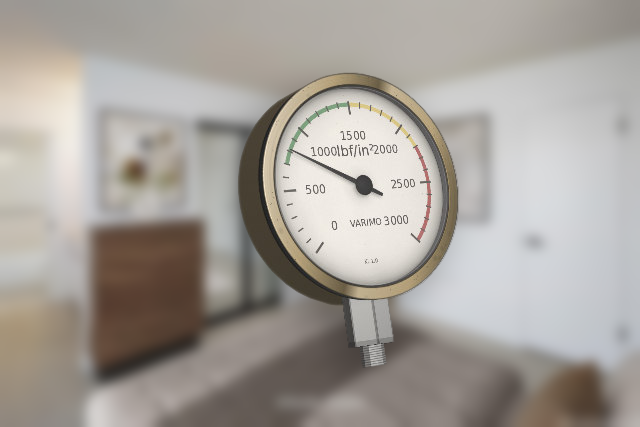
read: **800** psi
